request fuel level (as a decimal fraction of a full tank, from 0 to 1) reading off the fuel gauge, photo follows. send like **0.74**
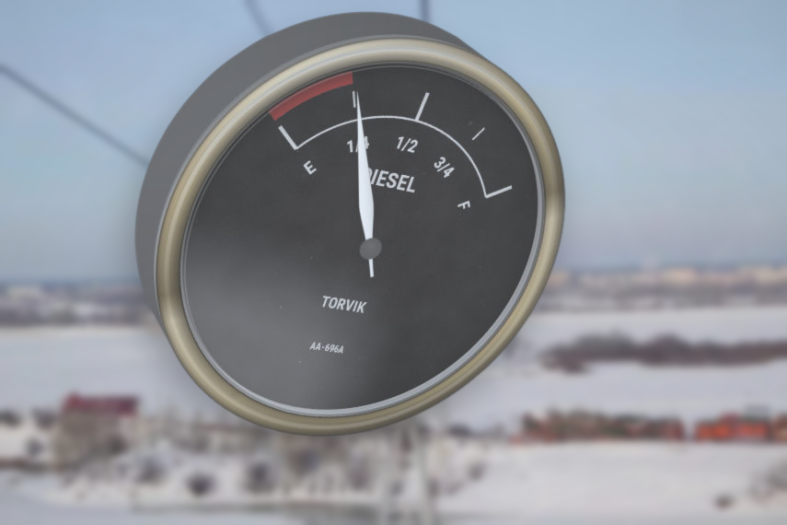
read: **0.25**
